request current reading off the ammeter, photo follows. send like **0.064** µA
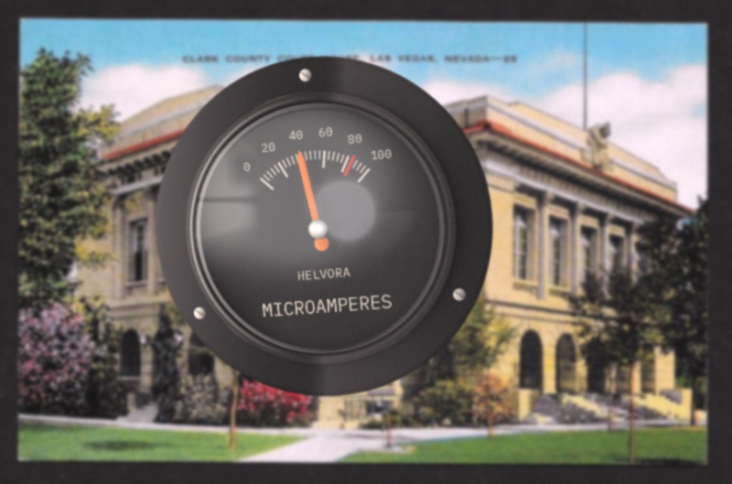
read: **40** µA
